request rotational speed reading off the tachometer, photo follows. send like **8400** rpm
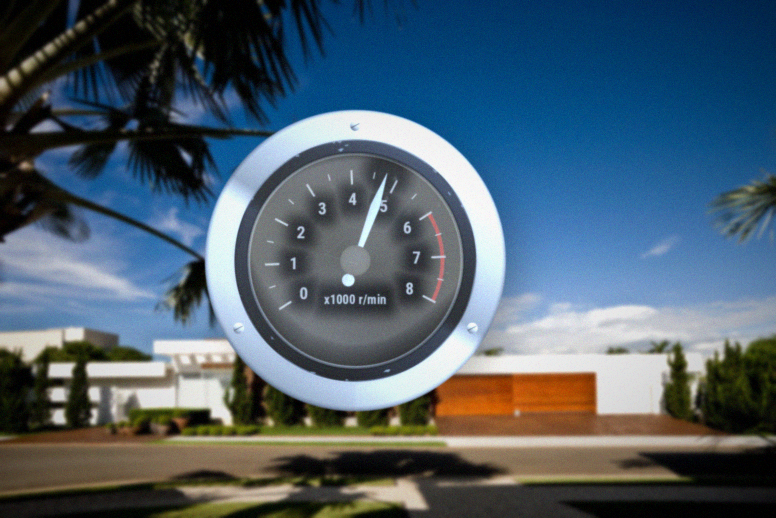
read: **4750** rpm
